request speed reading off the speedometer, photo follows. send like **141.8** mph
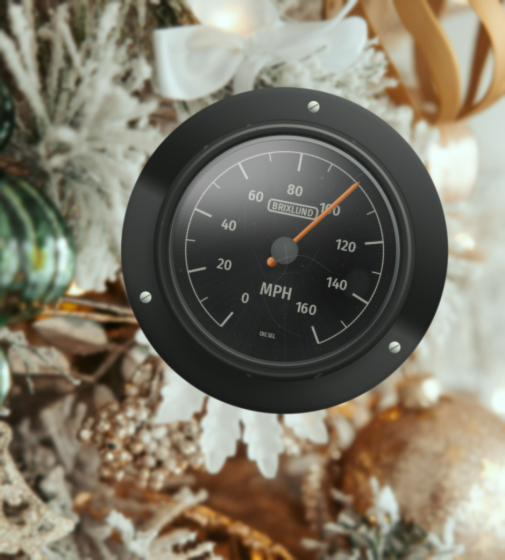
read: **100** mph
